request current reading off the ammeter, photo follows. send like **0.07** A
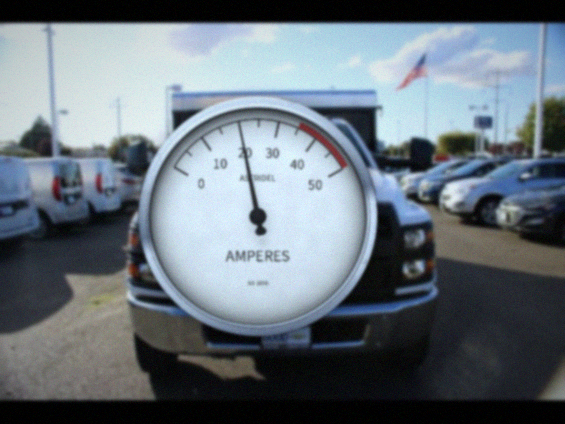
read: **20** A
